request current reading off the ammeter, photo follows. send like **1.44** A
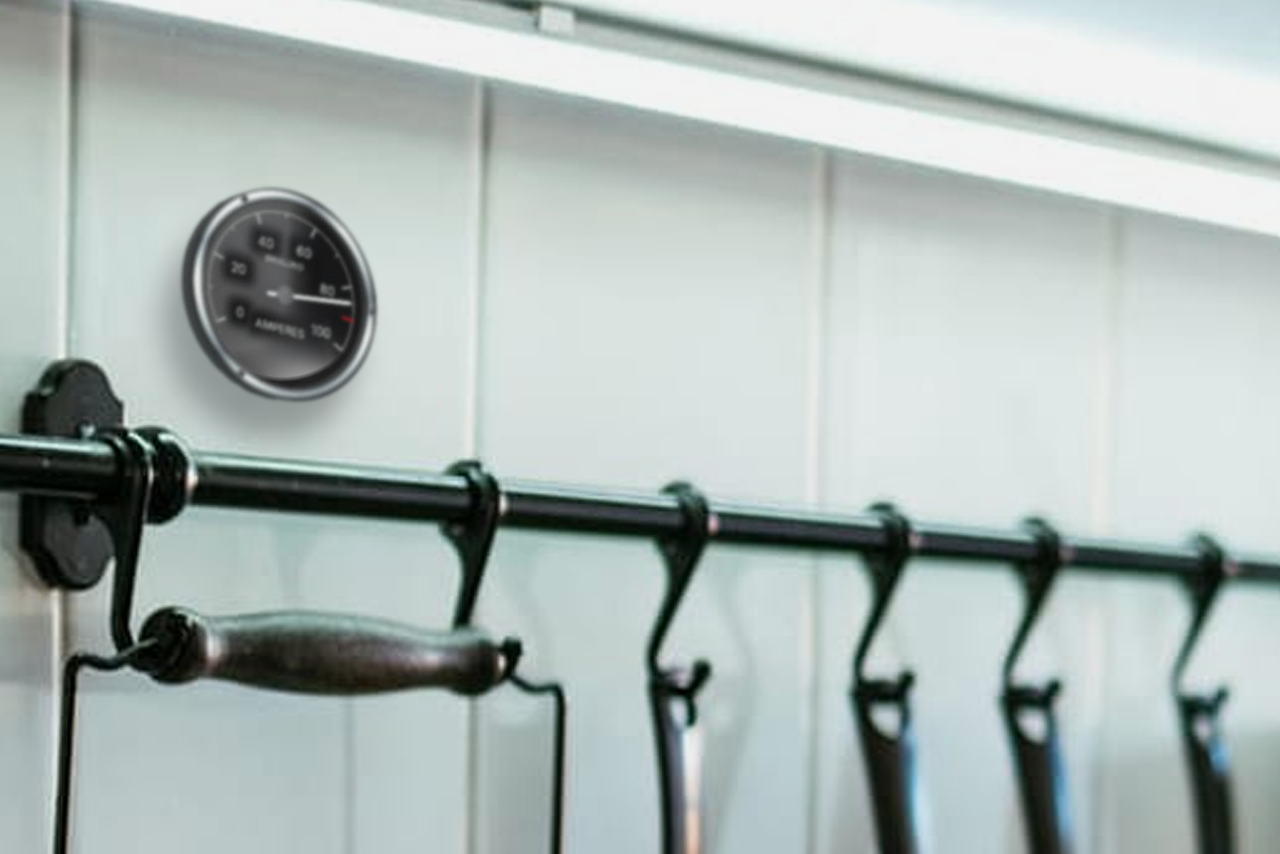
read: **85** A
